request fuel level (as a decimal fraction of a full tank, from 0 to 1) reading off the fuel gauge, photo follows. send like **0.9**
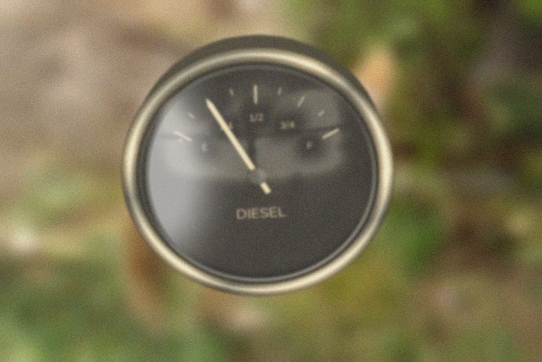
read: **0.25**
